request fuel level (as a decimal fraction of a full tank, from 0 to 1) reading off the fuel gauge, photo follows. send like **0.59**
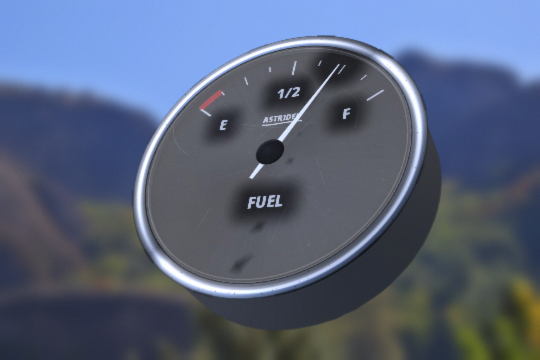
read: **0.75**
